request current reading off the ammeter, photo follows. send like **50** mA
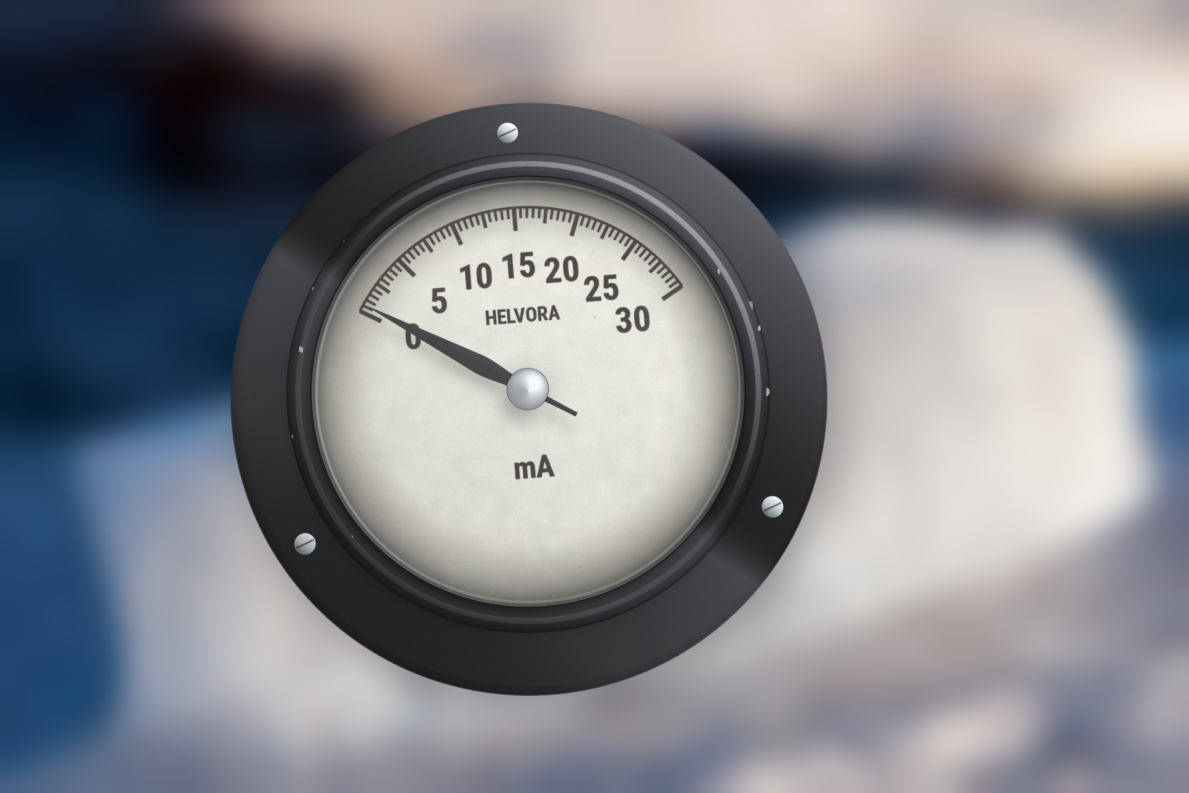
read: **0.5** mA
